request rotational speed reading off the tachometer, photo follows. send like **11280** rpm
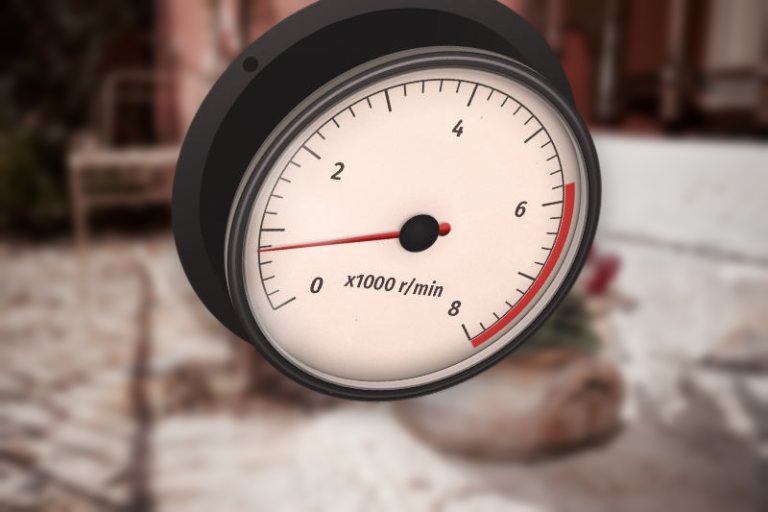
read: **800** rpm
